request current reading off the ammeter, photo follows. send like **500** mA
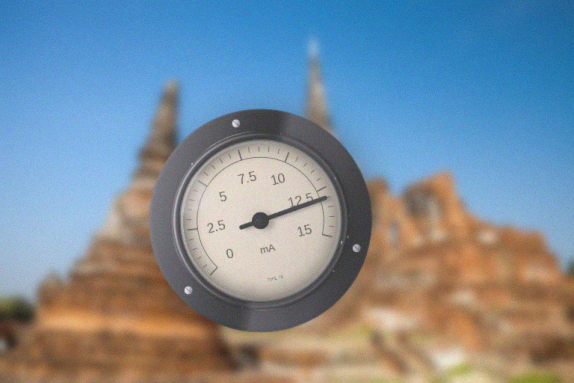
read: **13** mA
